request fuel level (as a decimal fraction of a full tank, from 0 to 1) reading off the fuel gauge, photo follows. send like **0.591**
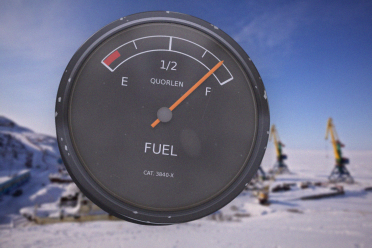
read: **0.875**
